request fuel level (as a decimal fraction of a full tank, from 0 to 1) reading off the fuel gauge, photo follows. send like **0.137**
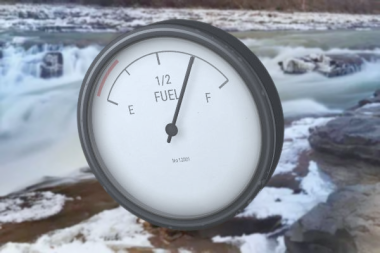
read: **0.75**
